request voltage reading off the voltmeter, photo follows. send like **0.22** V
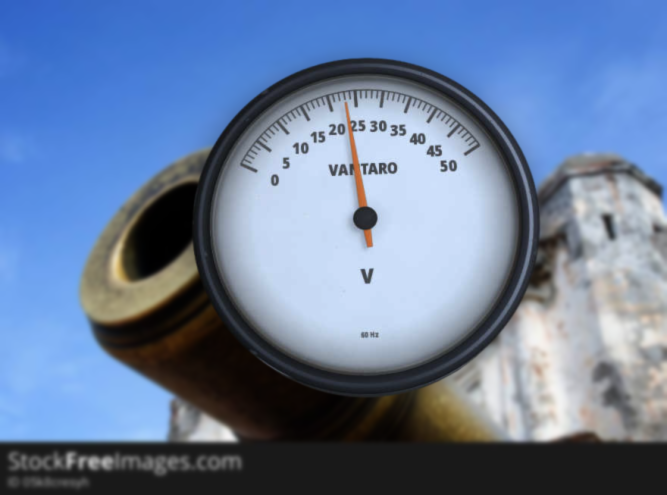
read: **23** V
